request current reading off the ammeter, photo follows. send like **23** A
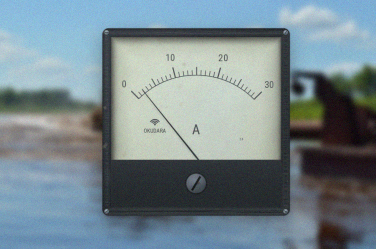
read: **2** A
